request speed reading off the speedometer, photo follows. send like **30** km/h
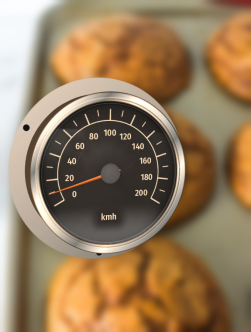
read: **10** km/h
